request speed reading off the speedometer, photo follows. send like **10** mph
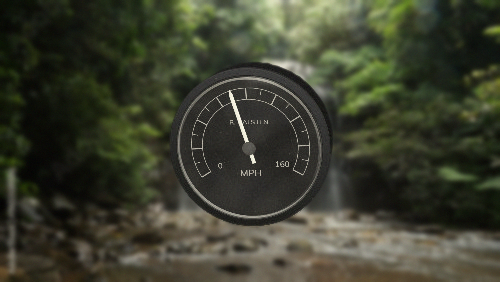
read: **70** mph
